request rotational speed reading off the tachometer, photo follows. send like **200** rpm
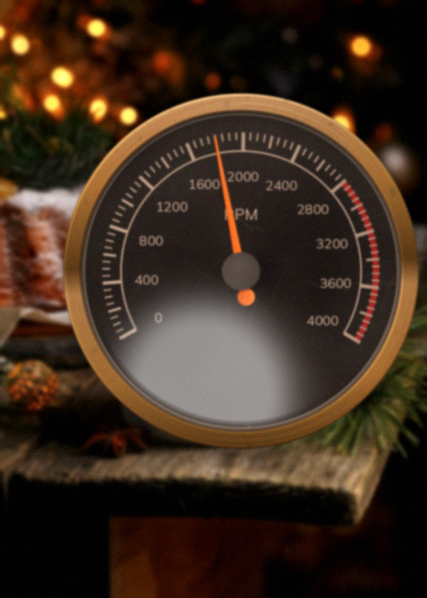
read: **1800** rpm
